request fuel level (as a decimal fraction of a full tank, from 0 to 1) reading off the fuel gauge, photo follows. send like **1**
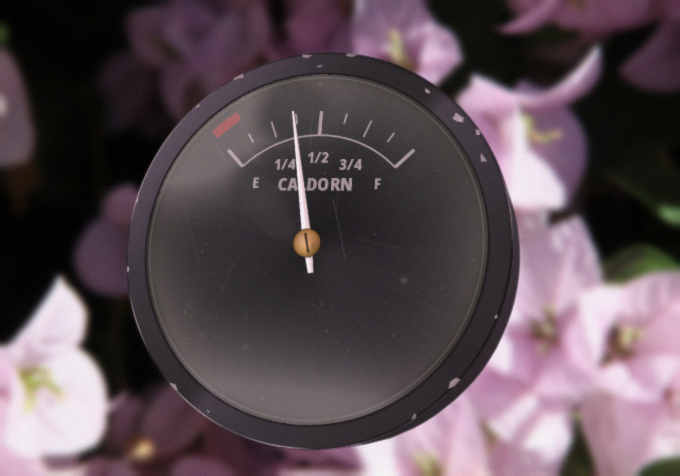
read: **0.375**
